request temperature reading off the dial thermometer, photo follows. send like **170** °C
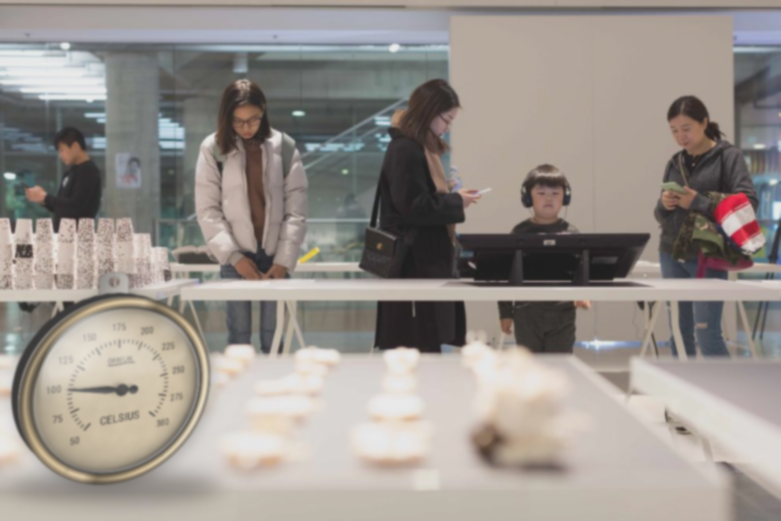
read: **100** °C
